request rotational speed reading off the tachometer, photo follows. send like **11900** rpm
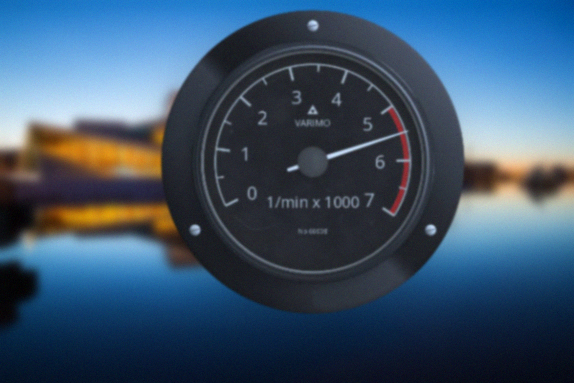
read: **5500** rpm
